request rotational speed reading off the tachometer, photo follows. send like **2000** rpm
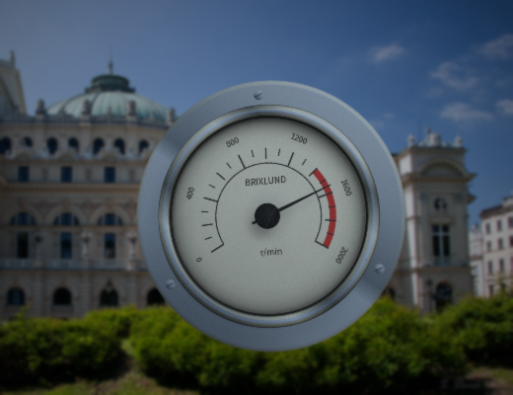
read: **1550** rpm
